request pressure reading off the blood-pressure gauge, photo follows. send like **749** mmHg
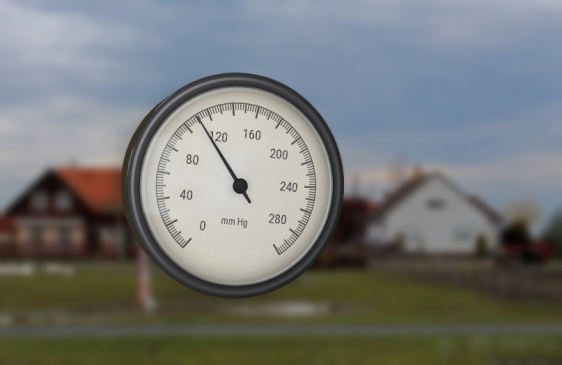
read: **110** mmHg
